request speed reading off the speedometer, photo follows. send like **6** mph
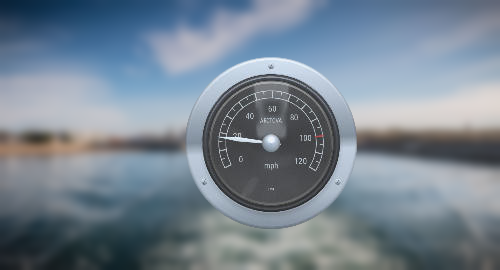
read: **17.5** mph
